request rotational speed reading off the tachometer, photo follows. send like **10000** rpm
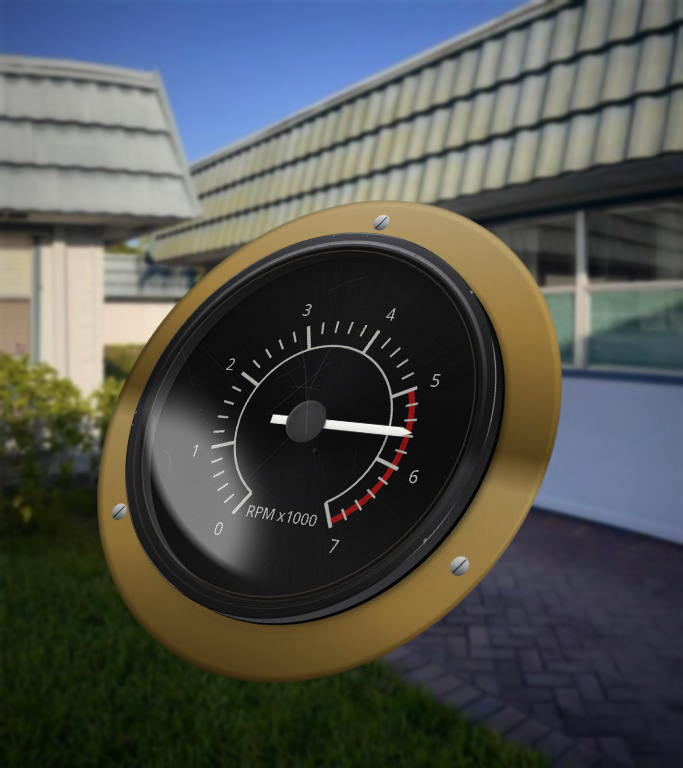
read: **5600** rpm
